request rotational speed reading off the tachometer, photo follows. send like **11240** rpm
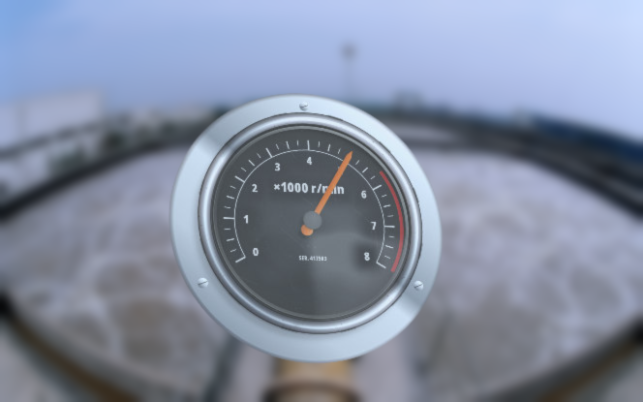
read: **5000** rpm
